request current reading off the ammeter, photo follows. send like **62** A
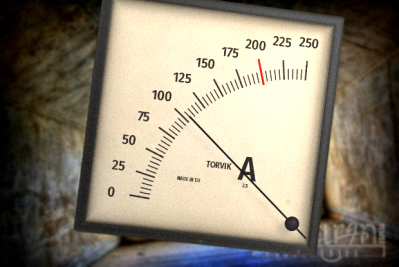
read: **105** A
